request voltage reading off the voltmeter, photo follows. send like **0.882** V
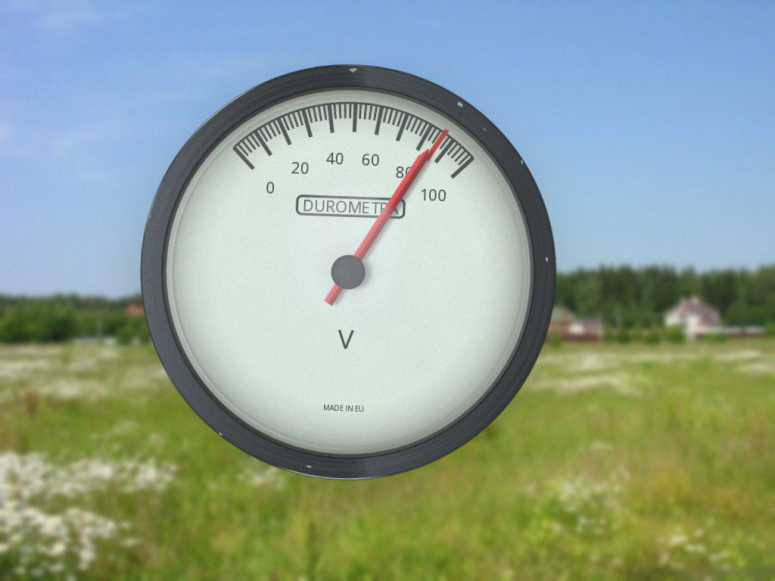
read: **84** V
